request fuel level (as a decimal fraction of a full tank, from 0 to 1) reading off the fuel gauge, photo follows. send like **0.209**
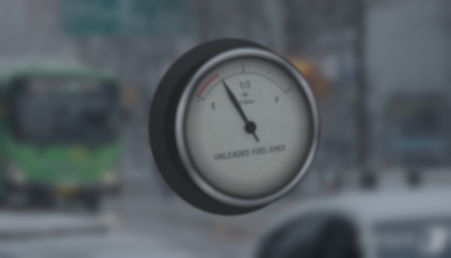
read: **0.25**
